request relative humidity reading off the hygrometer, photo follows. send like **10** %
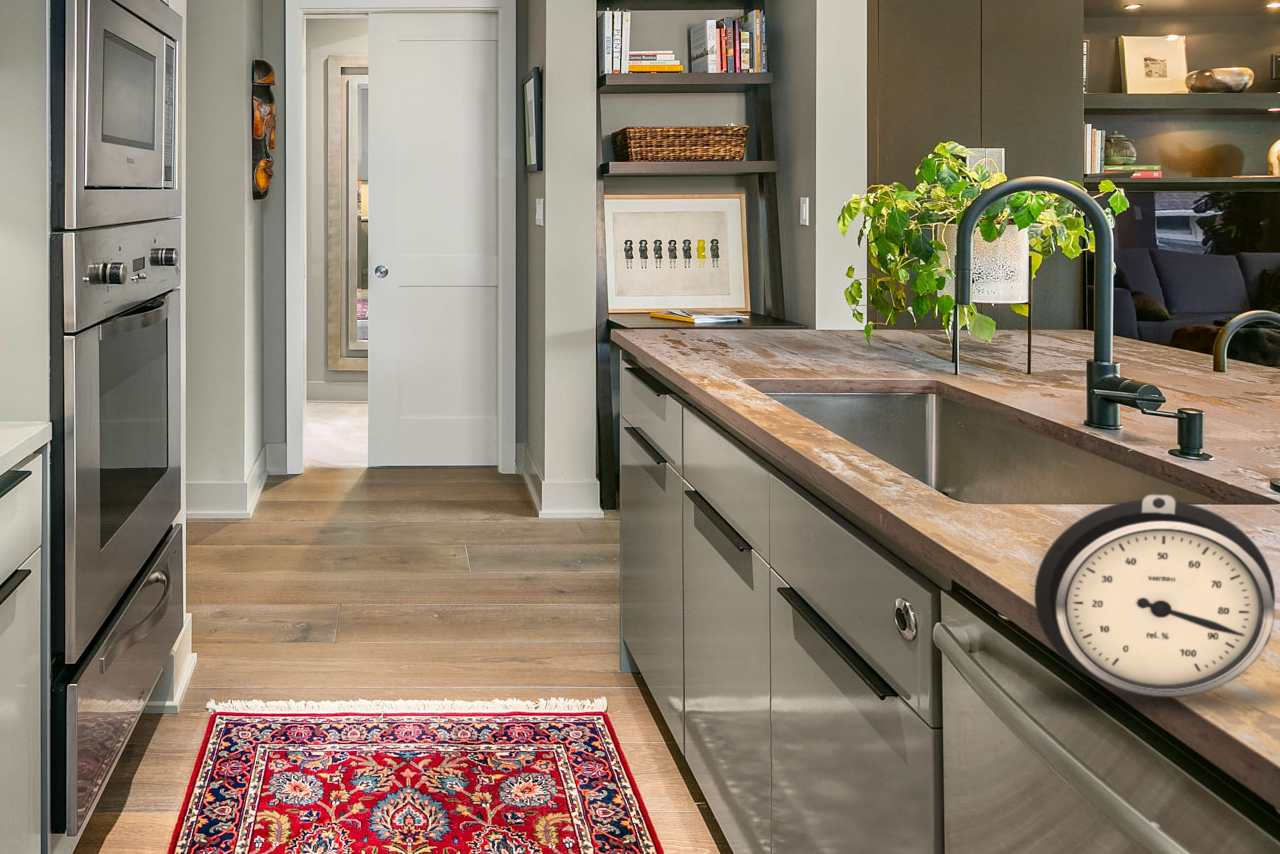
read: **86** %
